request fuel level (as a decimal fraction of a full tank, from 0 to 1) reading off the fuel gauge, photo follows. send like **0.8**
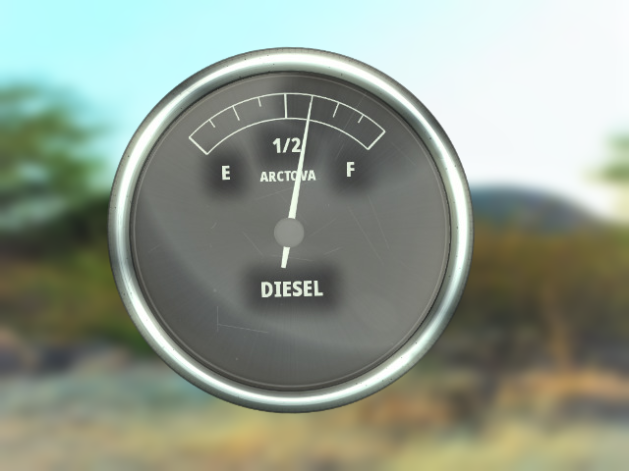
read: **0.625**
